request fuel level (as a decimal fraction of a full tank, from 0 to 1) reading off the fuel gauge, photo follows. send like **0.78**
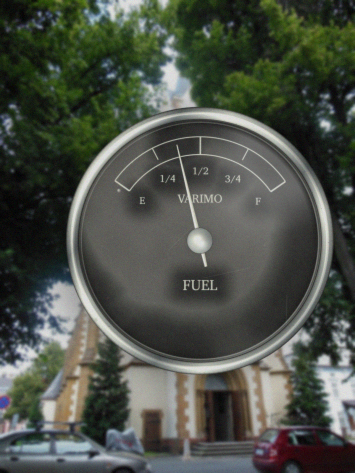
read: **0.375**
